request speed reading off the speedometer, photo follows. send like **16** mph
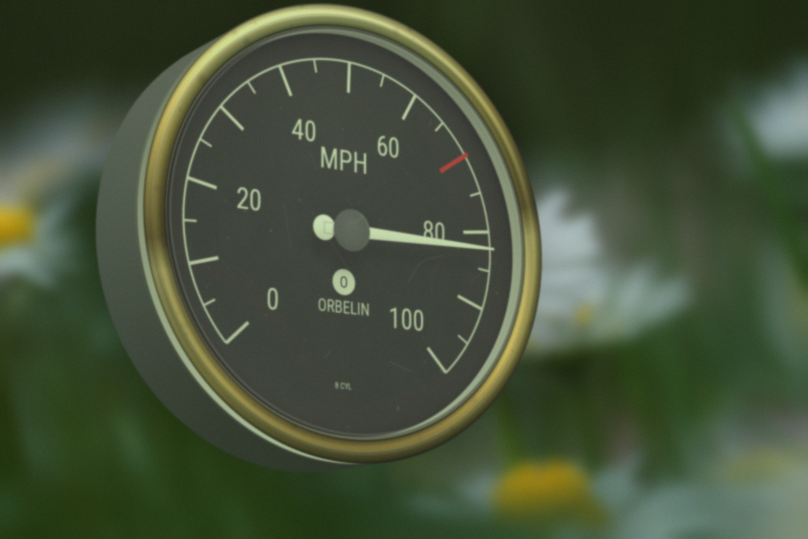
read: **82.5** mph
